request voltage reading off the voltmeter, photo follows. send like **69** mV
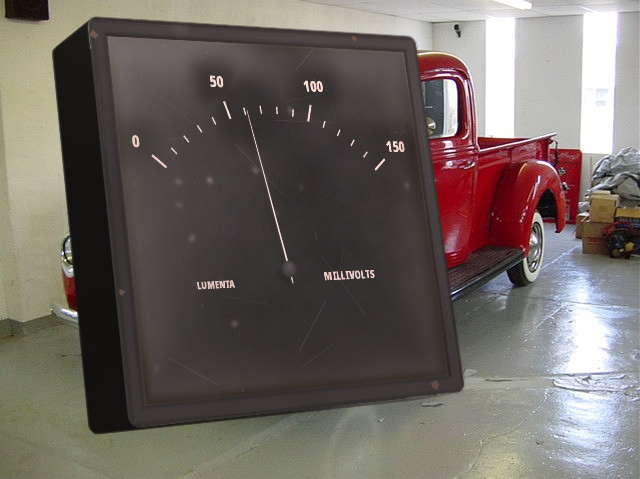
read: **60** mV
